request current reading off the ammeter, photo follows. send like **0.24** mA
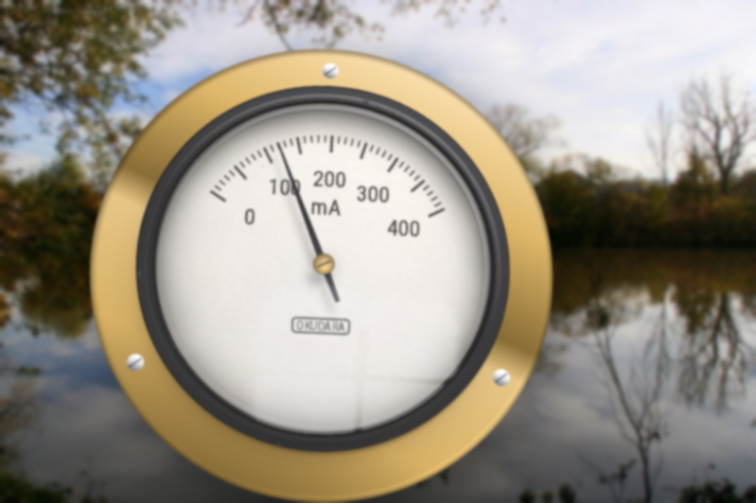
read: **120** mA
